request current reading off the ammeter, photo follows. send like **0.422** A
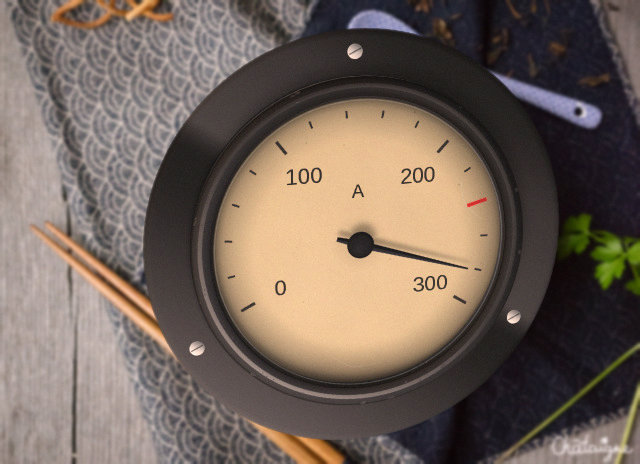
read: **280** A
